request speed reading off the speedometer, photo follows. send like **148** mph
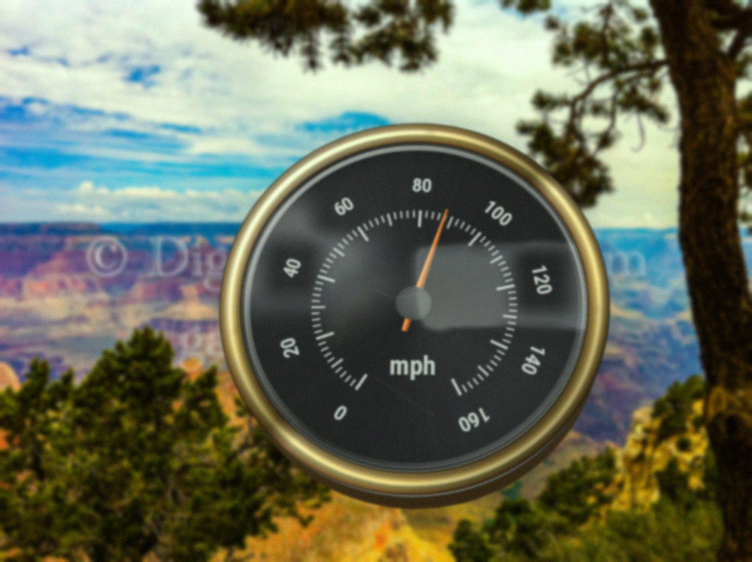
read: **88** mph
